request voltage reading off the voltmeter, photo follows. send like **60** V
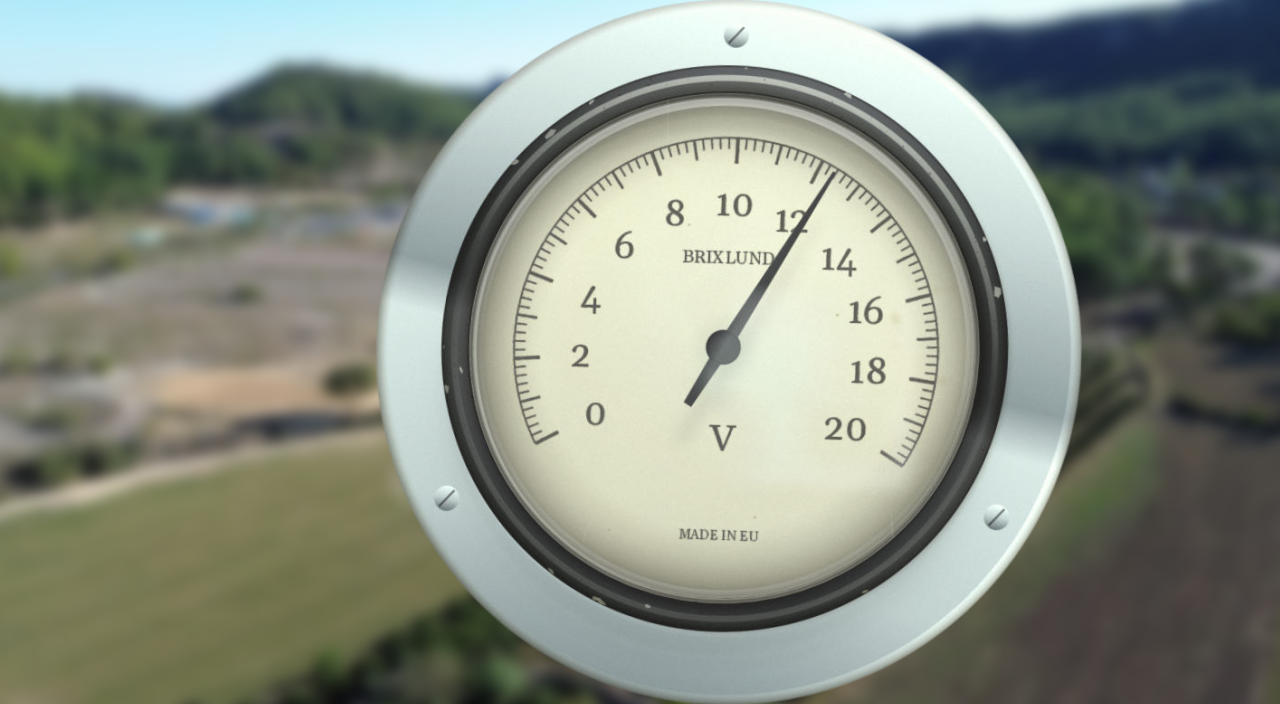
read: **12.4** V
